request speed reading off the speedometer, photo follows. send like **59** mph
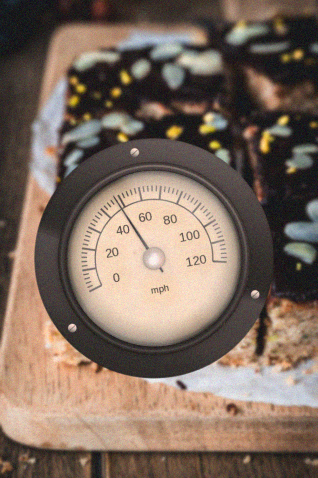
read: **48** mph
